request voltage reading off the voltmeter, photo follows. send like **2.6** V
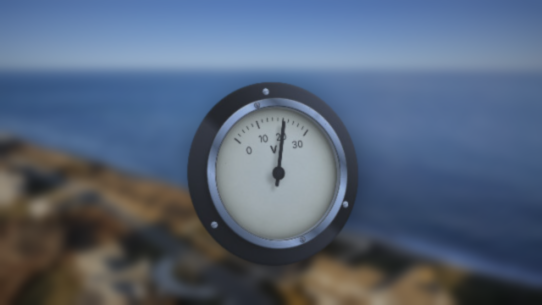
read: **20** V
